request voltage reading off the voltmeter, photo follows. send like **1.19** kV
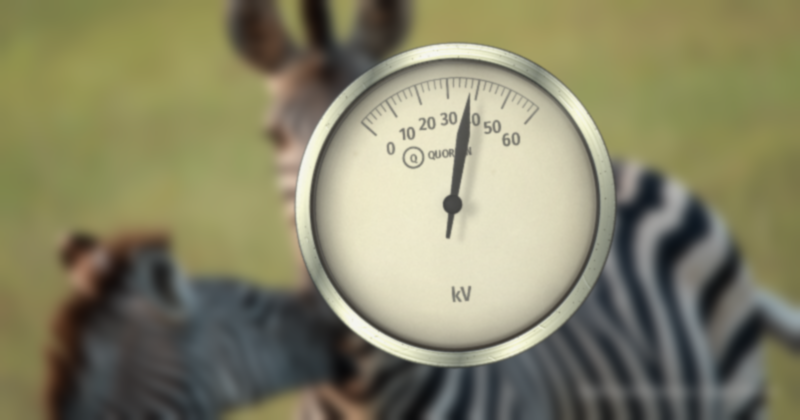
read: **38** kV
